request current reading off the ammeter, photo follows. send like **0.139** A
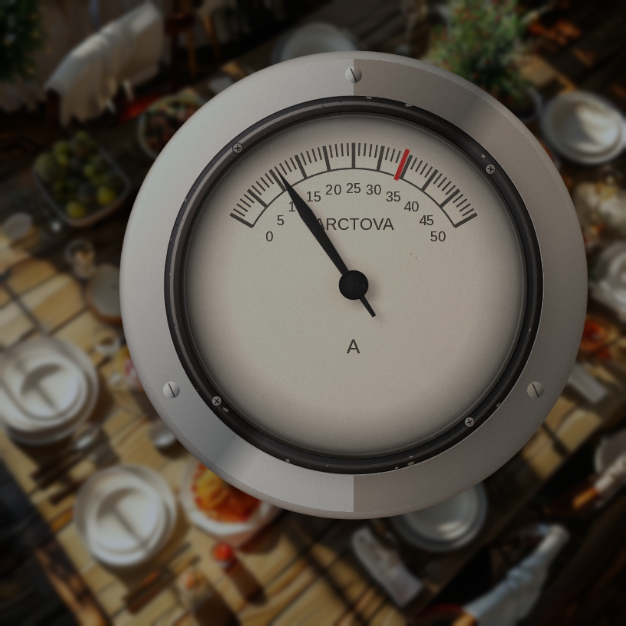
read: **11** A
